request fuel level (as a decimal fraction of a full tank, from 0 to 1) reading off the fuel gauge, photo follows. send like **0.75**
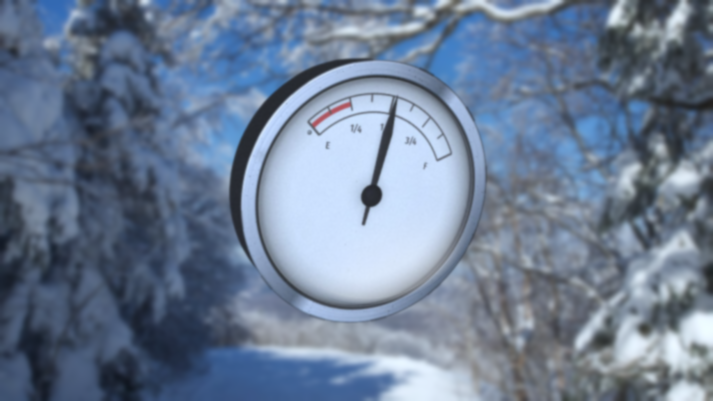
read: **0.5**
